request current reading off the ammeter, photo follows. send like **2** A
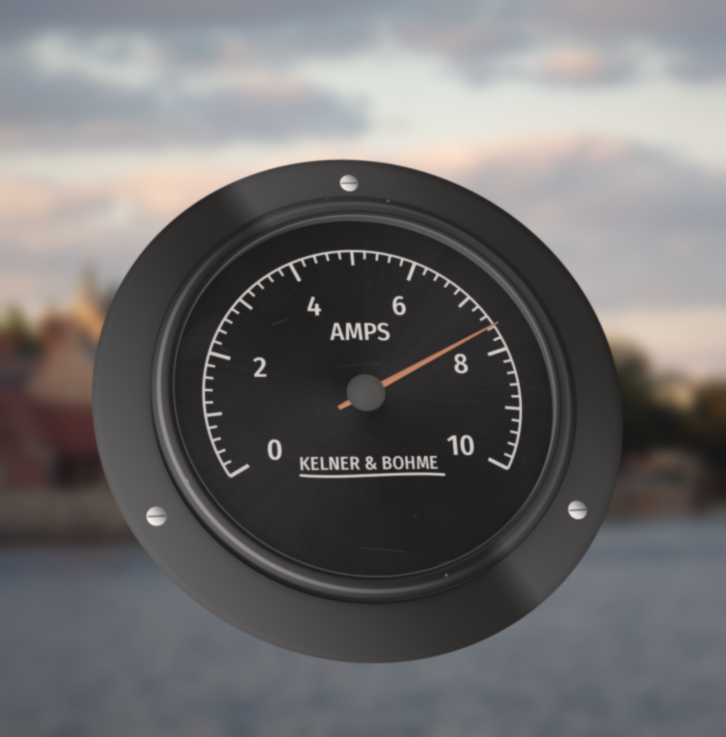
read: **7.6** A
